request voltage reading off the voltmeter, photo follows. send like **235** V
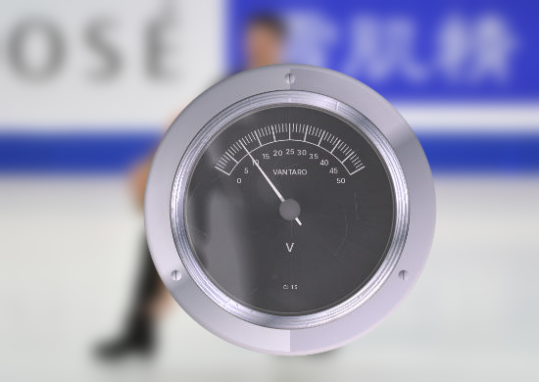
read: **10** V
